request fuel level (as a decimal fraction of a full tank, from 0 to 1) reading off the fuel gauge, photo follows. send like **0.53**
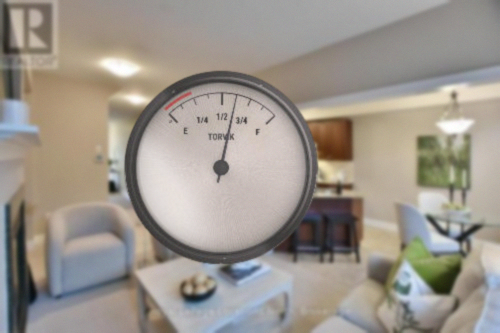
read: **0.625**
